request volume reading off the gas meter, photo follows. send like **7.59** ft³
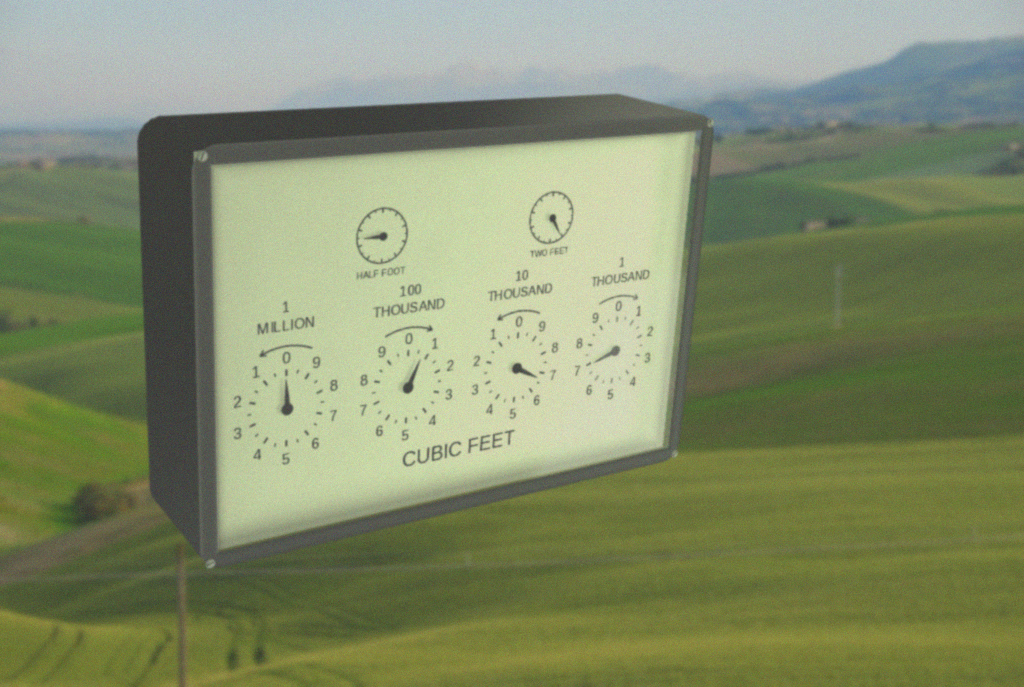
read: **6700** ft³
